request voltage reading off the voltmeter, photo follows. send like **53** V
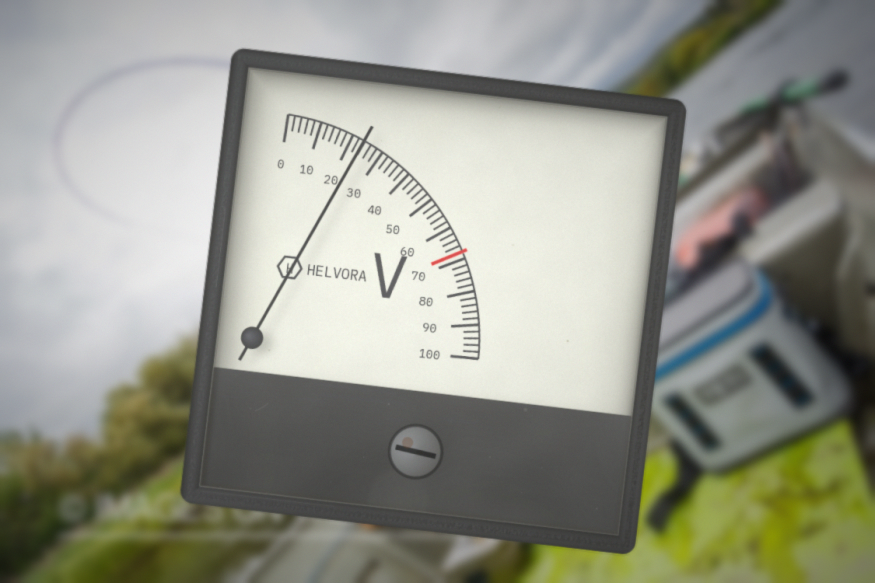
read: **24** V
